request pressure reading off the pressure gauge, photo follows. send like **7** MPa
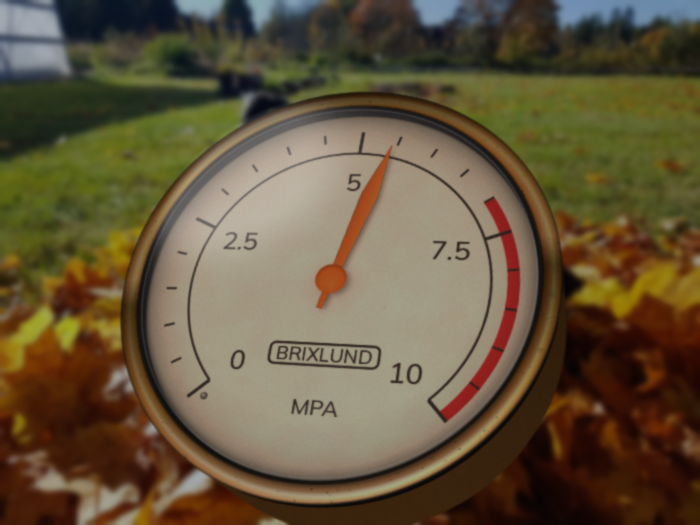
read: **5.5** MPa
